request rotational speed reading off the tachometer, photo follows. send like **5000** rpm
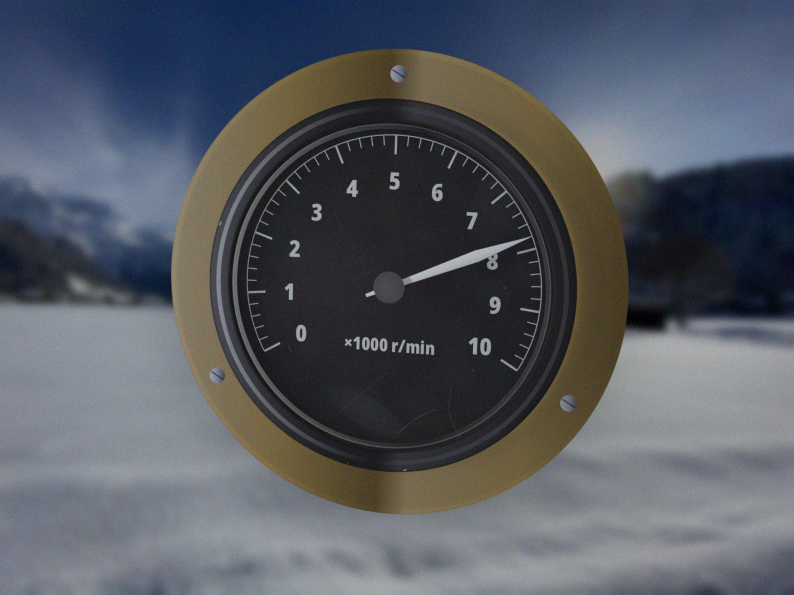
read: **7800** rpm
